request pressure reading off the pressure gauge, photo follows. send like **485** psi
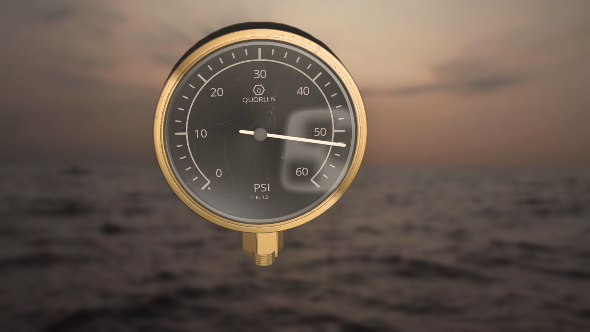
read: **52** psi
